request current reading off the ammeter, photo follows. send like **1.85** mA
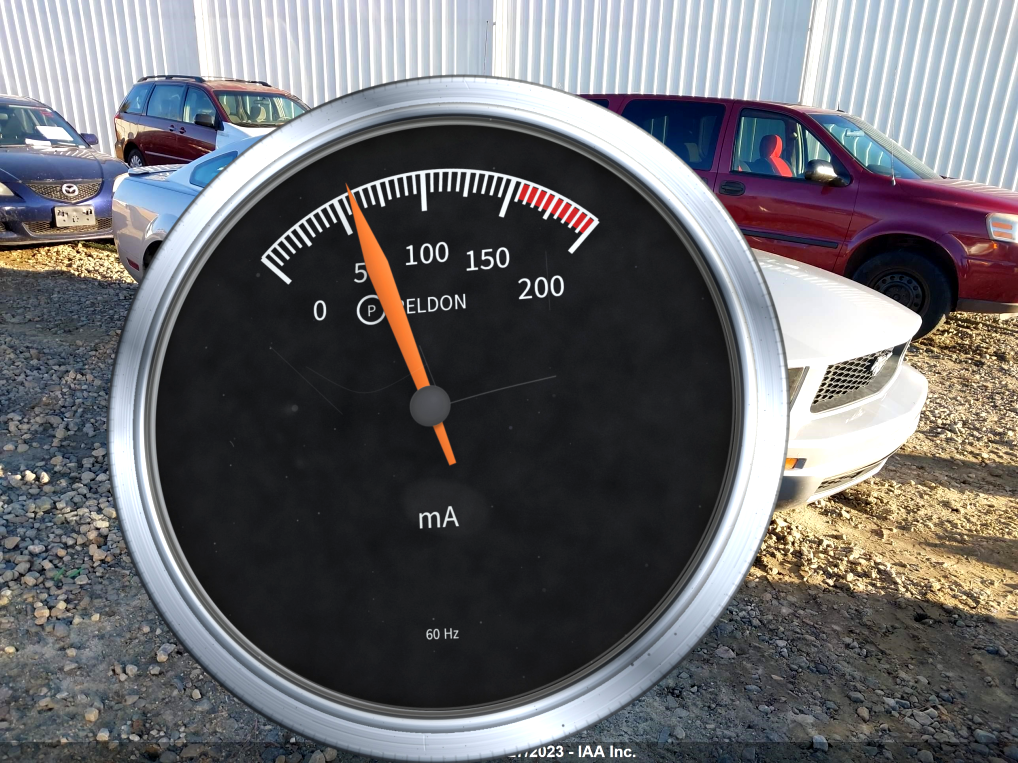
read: **60** mA
